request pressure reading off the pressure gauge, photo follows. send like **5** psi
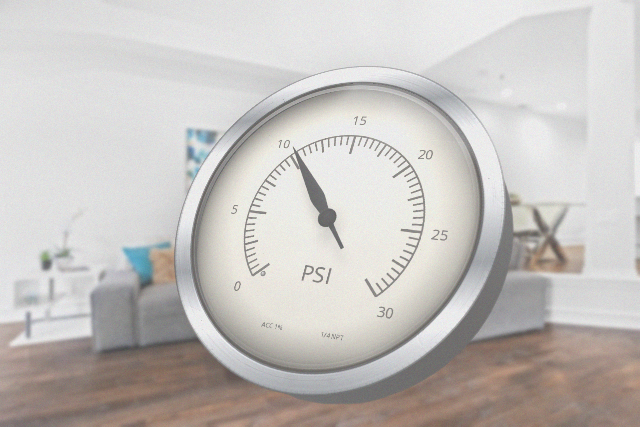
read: **10.5** psi
